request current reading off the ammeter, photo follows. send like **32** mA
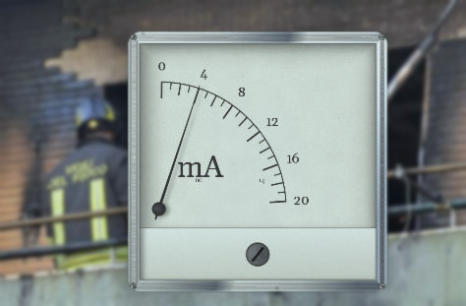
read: **4** mA
